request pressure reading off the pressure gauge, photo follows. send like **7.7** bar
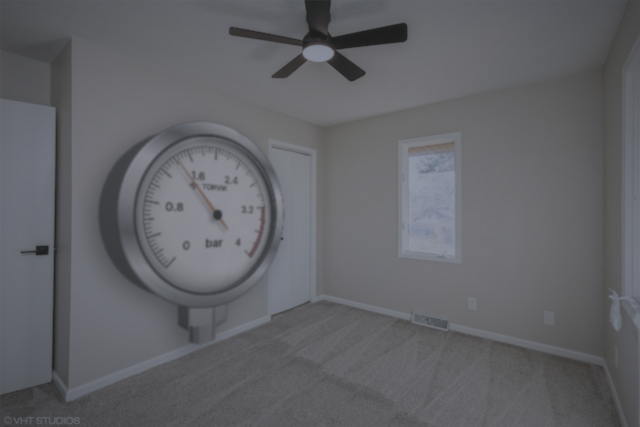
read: **1.4** bar
